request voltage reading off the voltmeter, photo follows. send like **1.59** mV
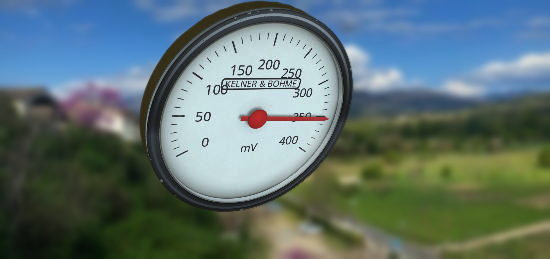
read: **350** mV
